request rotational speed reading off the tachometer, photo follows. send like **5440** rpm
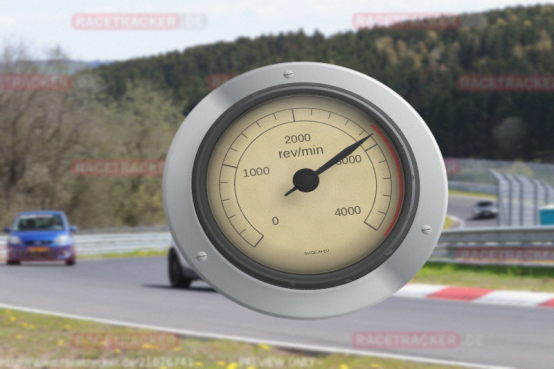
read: **2900** rpm
